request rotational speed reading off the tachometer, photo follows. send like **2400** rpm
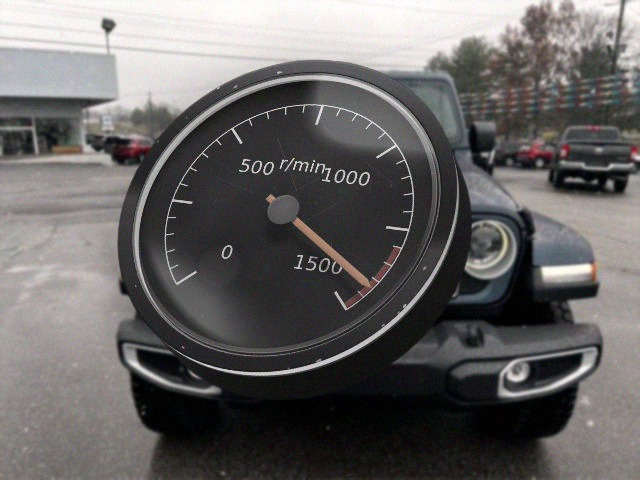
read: **1425** rpm
